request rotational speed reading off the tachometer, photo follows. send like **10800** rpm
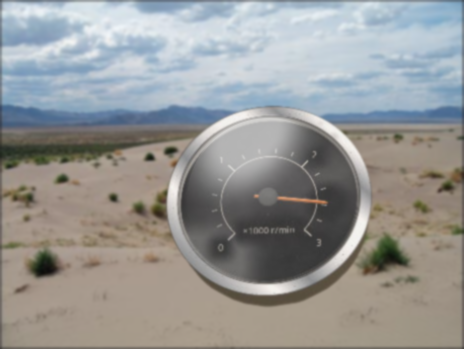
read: **2600** rpm
